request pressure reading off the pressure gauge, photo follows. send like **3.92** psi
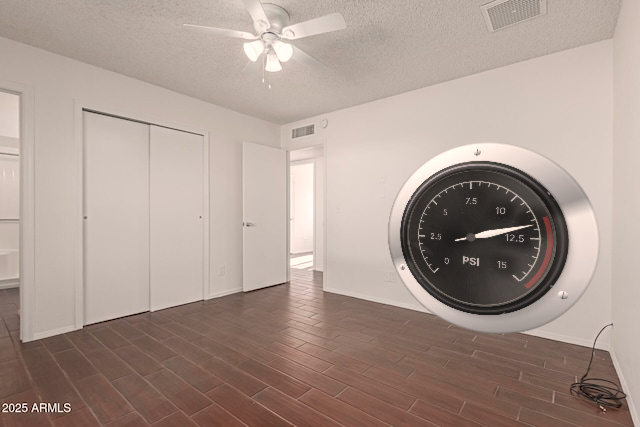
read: **11.75** psi
